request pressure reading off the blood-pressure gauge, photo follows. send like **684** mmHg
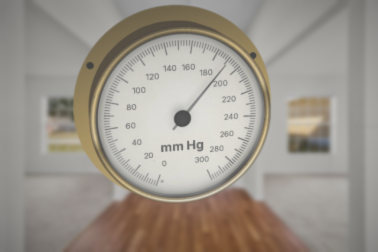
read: **190** mmHg
